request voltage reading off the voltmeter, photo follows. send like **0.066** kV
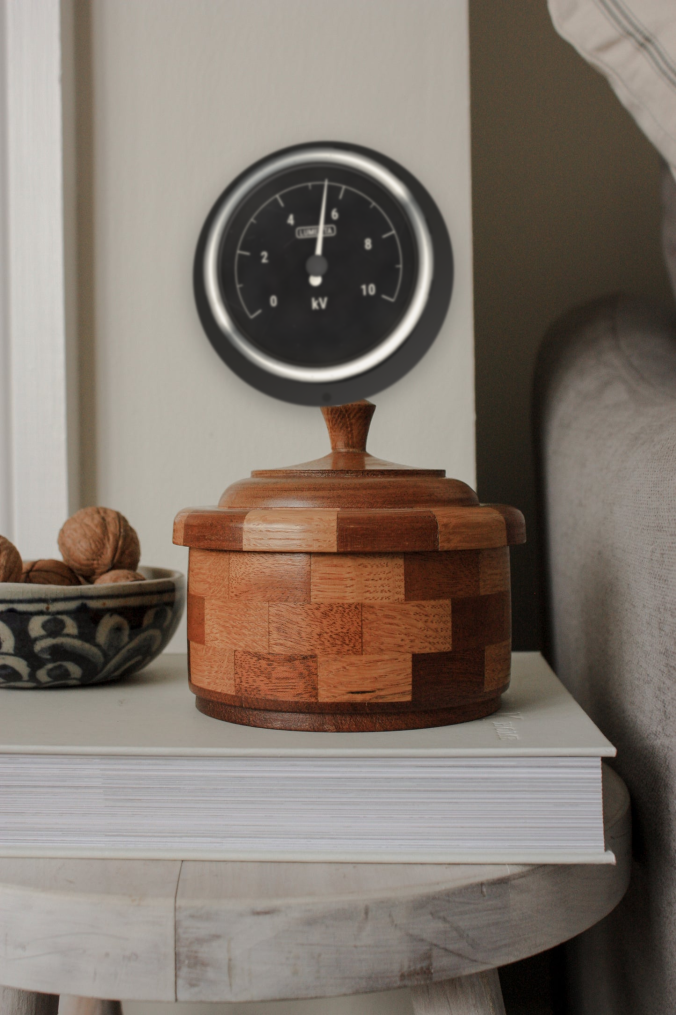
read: **5.5** kV
